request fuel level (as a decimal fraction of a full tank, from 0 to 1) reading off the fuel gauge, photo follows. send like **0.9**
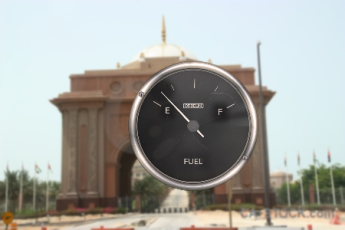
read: **0.125**
